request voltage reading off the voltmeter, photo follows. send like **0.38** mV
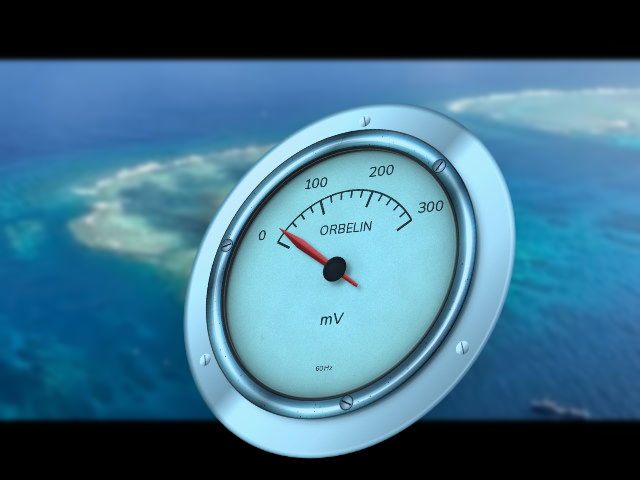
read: **20** mV
